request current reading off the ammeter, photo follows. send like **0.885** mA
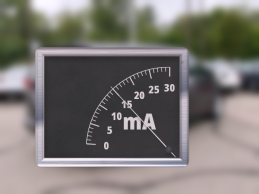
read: **15** mA
